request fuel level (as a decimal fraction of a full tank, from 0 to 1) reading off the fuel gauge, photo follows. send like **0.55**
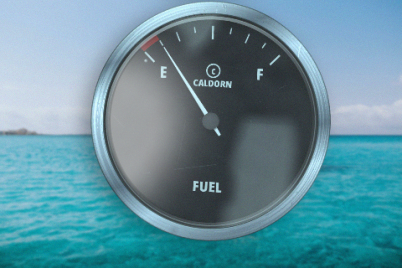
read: **0.125**
